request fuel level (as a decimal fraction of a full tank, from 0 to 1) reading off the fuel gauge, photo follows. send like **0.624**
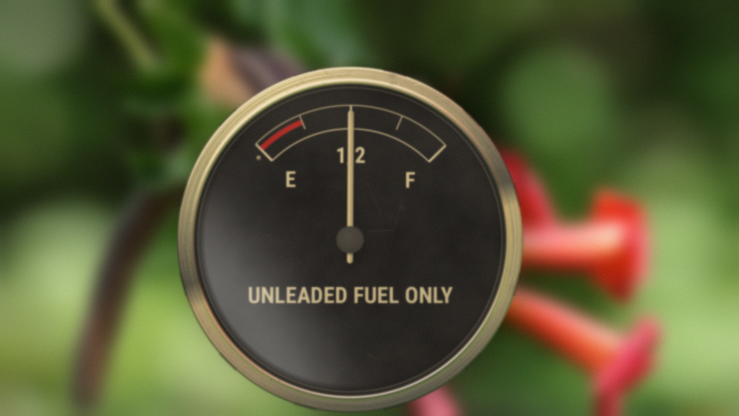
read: **0.5**
